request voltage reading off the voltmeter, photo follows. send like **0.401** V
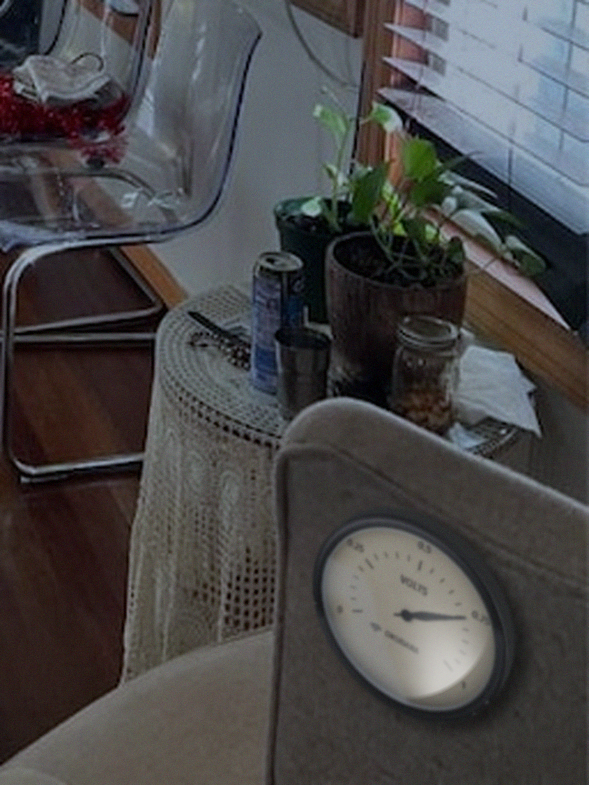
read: **0.75** V
